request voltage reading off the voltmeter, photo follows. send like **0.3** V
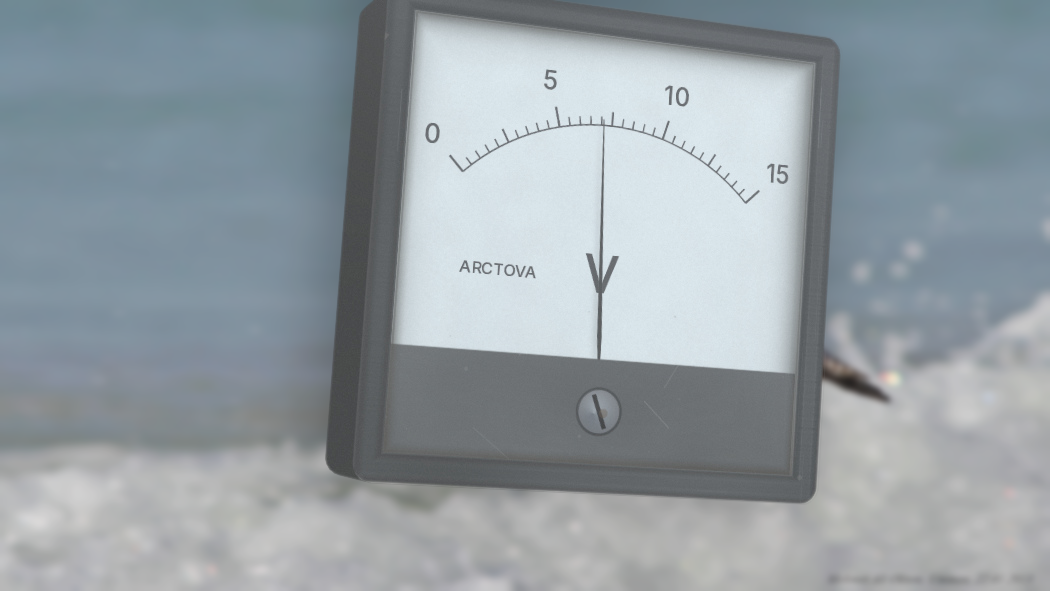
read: **7** V
